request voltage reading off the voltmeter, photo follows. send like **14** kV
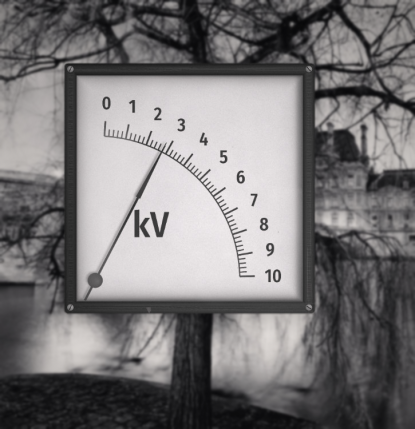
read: **2.8** kV
